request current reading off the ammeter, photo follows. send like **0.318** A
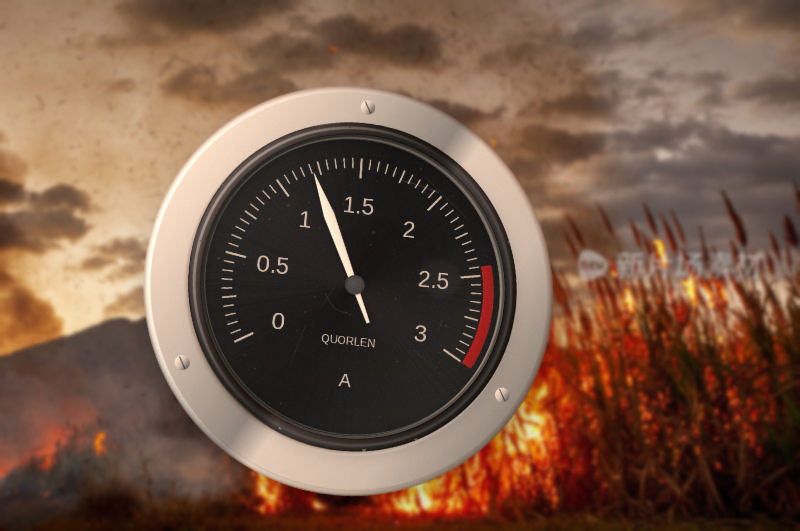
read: **1.2** A
